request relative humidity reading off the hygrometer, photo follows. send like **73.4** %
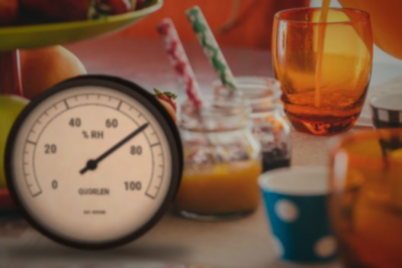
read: **72** %
